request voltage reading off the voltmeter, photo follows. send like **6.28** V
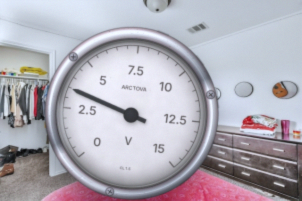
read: **3.5** V
